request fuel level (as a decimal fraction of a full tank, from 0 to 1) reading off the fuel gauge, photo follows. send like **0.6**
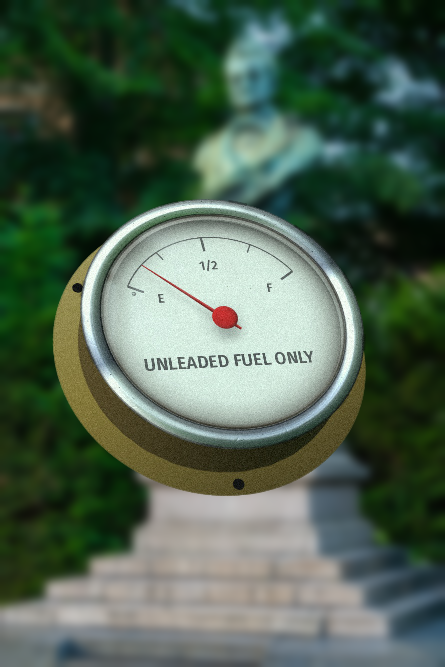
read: **0.125**
